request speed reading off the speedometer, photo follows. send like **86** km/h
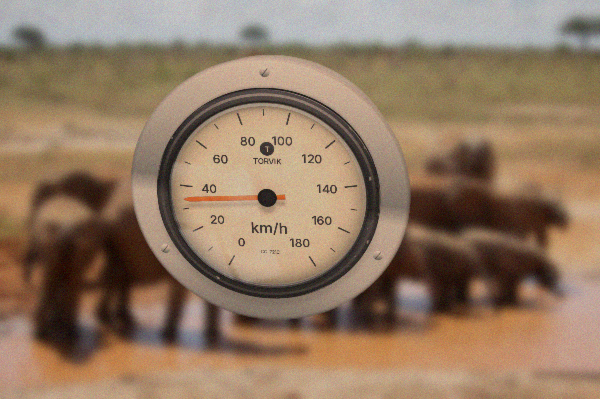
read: **35** km/h
